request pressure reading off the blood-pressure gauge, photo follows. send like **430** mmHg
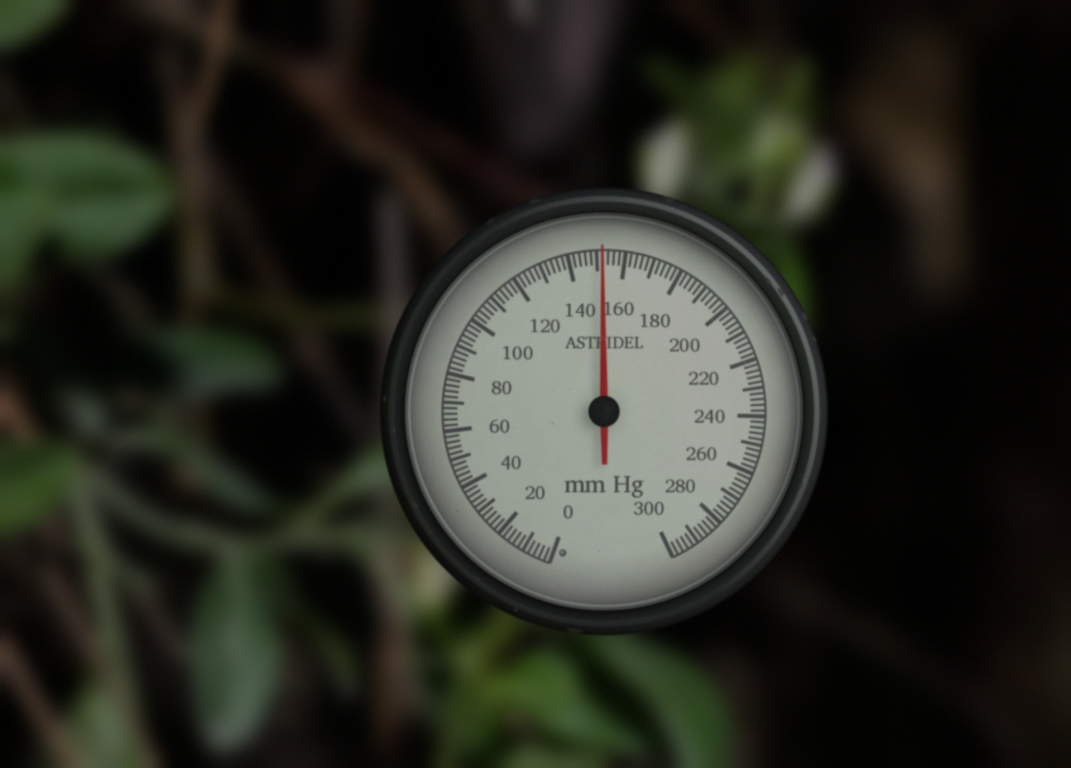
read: **152** mmHg
